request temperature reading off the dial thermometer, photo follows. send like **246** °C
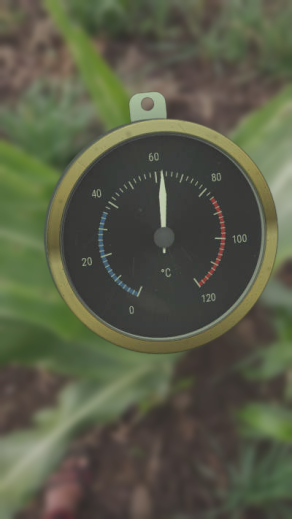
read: **62** °C
